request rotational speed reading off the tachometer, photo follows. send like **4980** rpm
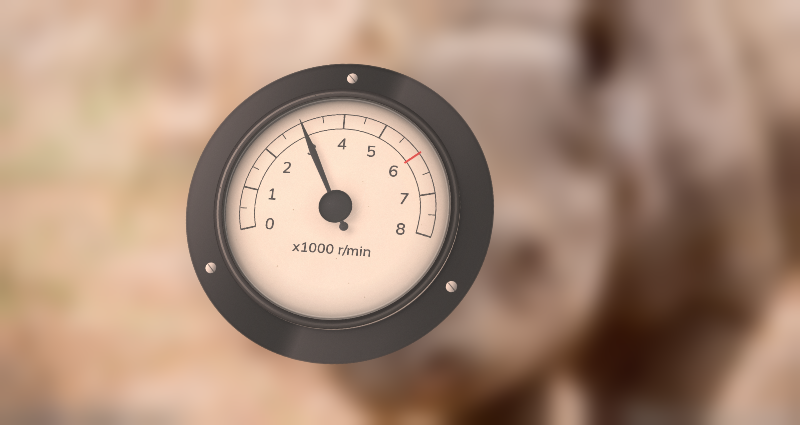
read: **3000** rpm
